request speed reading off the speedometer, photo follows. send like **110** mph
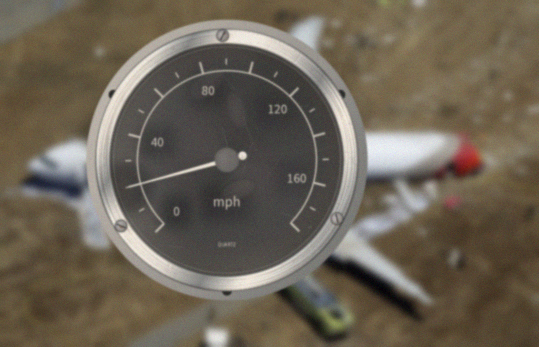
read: **20** mph
